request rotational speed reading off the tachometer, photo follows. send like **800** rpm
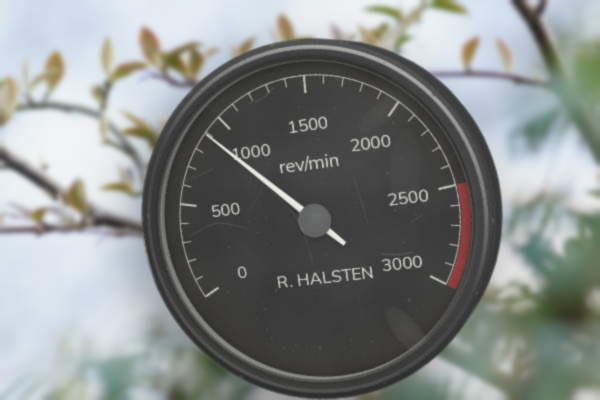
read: **900** rpm
